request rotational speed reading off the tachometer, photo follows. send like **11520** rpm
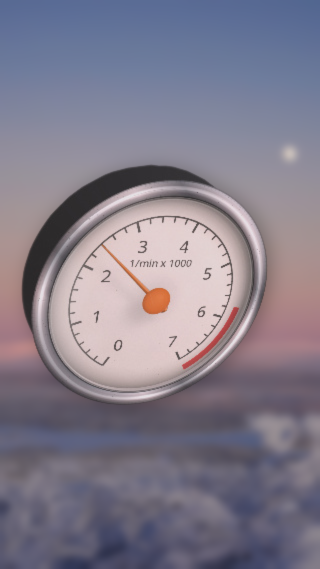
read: **2400** rpm
